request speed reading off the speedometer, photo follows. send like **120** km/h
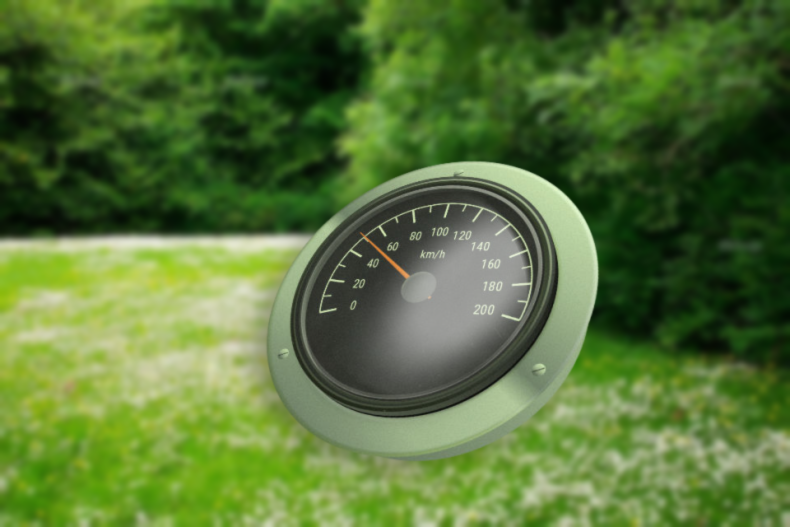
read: **50** km/h
